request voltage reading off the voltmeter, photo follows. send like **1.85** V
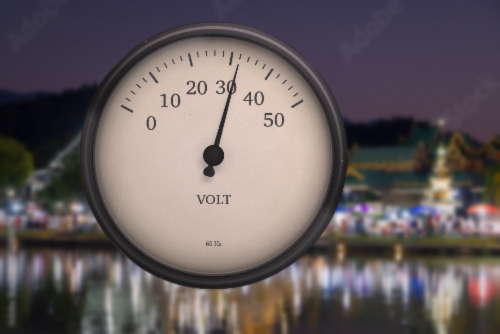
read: **32** V
